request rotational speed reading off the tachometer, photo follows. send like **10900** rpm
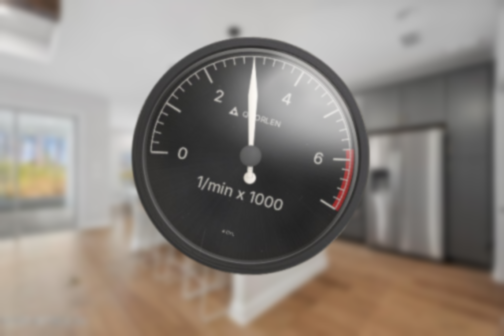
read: **3000** rpm
